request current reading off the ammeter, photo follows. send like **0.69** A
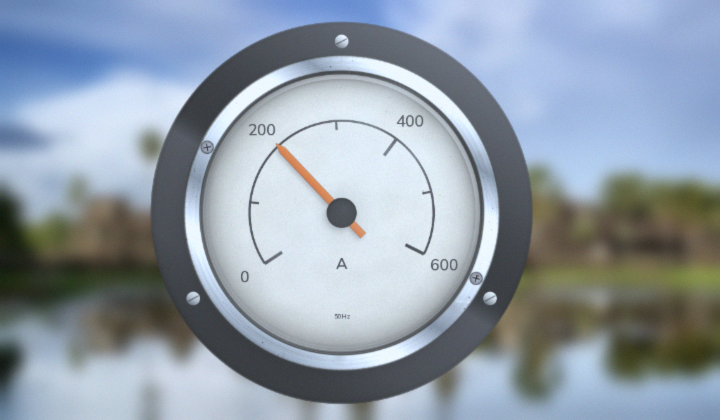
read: **200** A
